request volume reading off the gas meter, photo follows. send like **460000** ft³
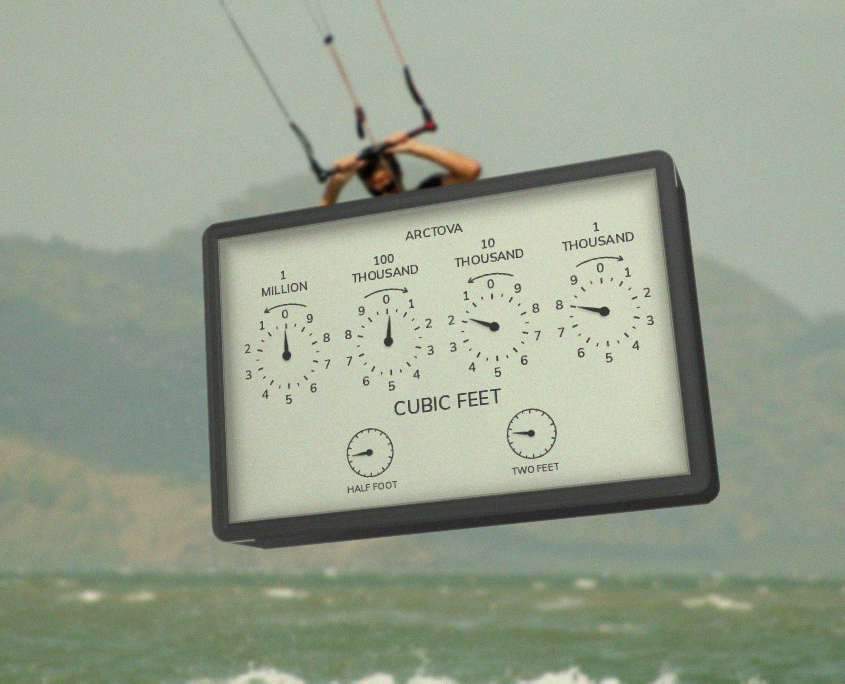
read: **1800** ft³
